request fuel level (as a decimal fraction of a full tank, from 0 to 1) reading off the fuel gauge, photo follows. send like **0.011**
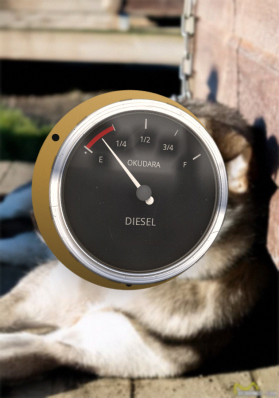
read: **0.125**
